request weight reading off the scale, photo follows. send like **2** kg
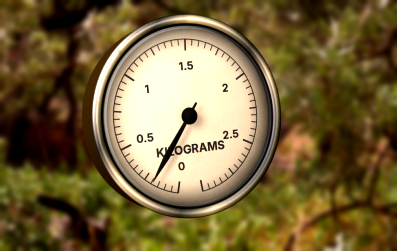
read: **0.2** kg
